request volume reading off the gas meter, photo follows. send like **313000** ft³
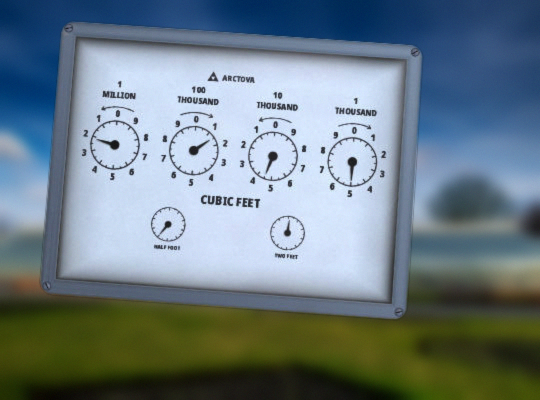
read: **214500** ft³
